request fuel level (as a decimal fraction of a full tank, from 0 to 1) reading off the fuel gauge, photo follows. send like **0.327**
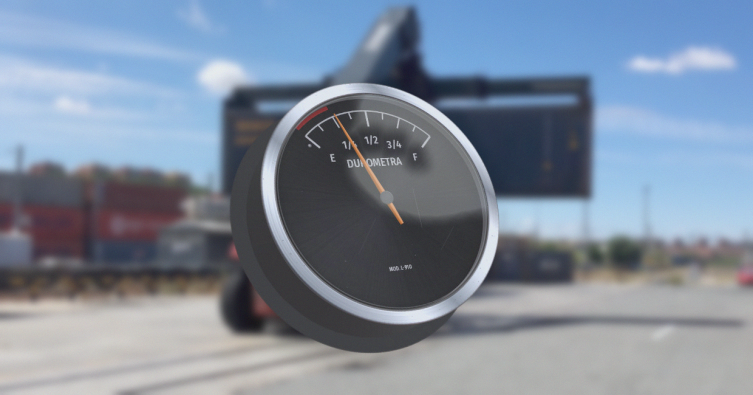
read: **0.25**
